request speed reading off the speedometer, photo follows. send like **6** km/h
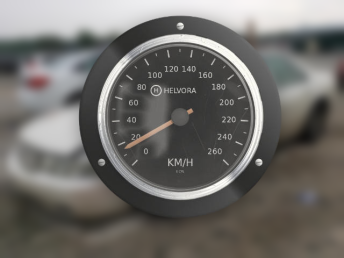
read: **15** km/h
